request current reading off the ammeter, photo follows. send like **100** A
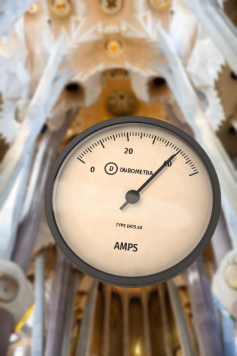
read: **40** A
